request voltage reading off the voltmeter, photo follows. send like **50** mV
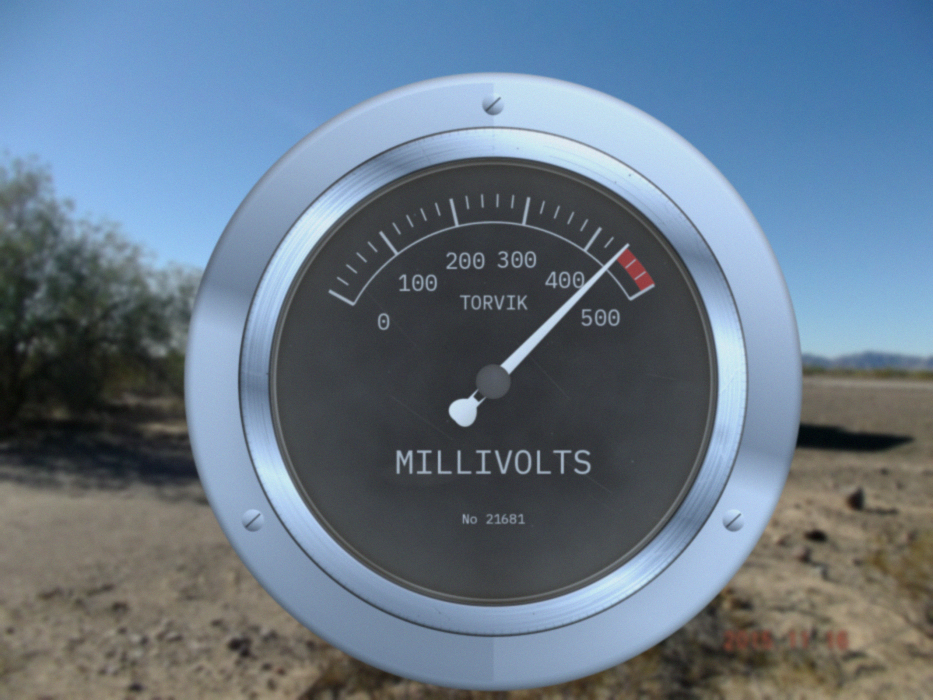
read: **440** mV
